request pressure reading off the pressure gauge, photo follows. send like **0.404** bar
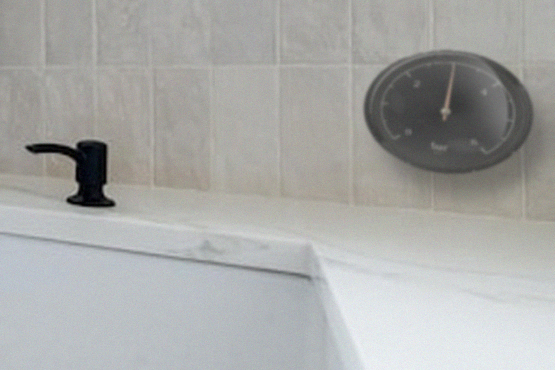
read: **3** bar
